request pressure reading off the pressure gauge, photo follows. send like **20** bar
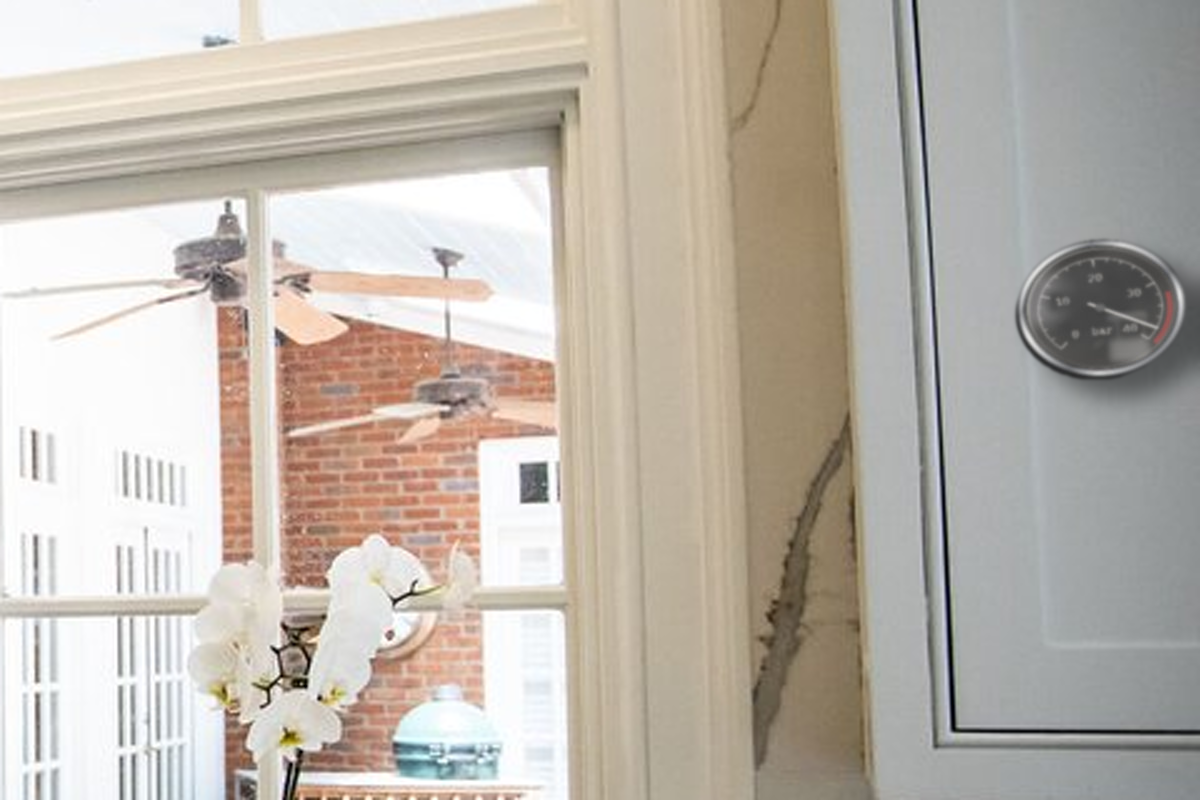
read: **38** bar
